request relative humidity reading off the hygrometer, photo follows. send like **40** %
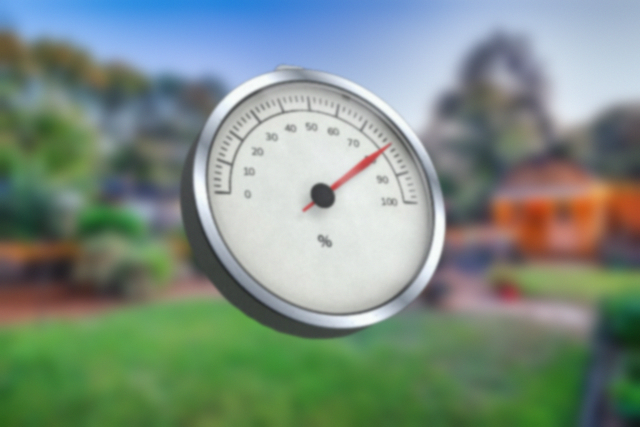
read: **80** %
